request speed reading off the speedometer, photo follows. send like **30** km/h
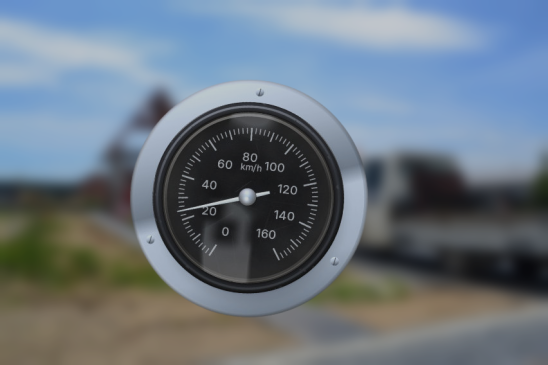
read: **24** km/h
